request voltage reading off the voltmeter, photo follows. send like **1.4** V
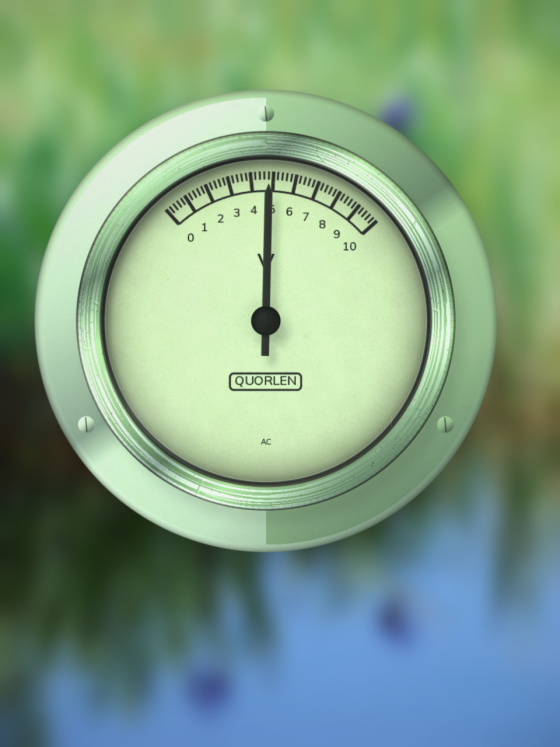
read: **4.8** V
